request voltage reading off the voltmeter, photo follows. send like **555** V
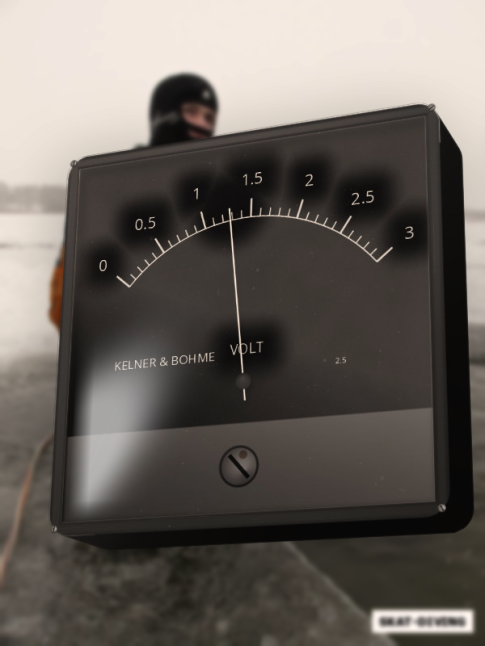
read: **1.3** V
